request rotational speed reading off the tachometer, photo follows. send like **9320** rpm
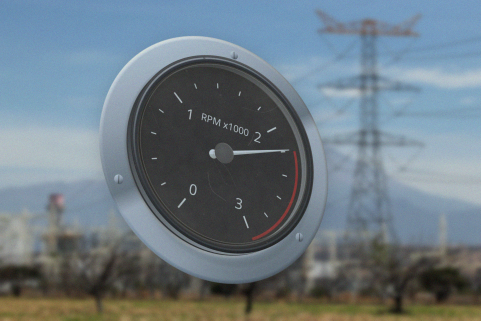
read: **2200** rpm
